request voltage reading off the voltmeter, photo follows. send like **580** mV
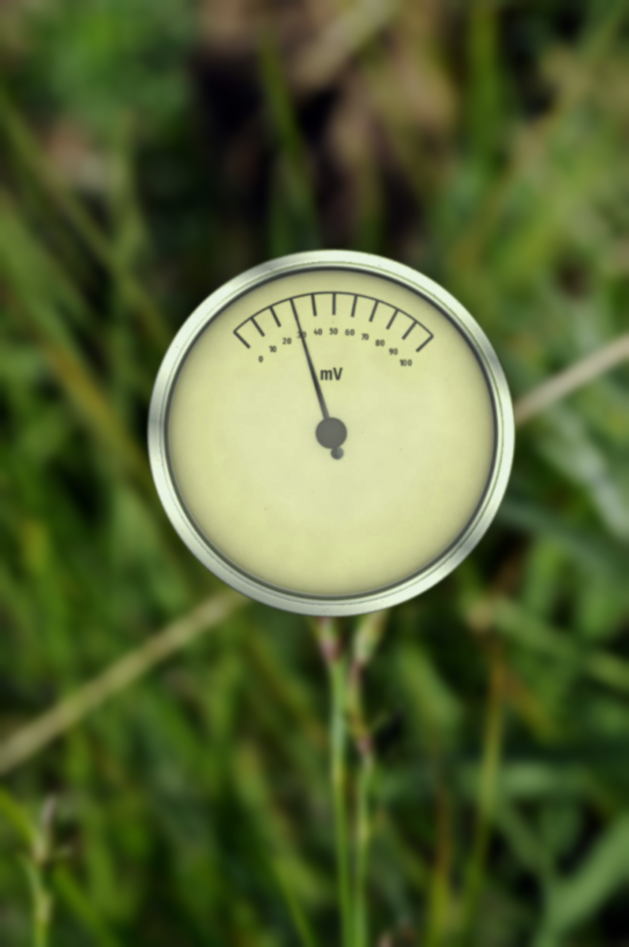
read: **30** mV
